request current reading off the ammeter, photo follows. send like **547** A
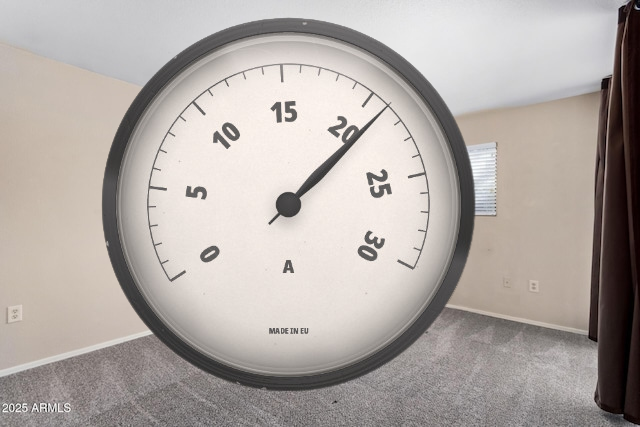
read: **21** A
